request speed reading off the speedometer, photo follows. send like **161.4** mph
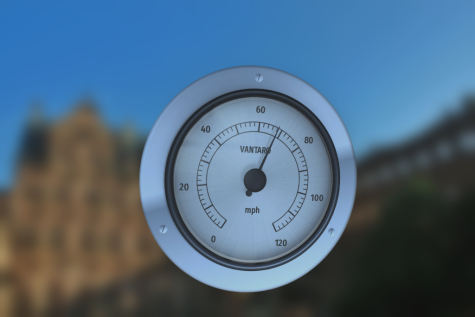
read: **68** mph
